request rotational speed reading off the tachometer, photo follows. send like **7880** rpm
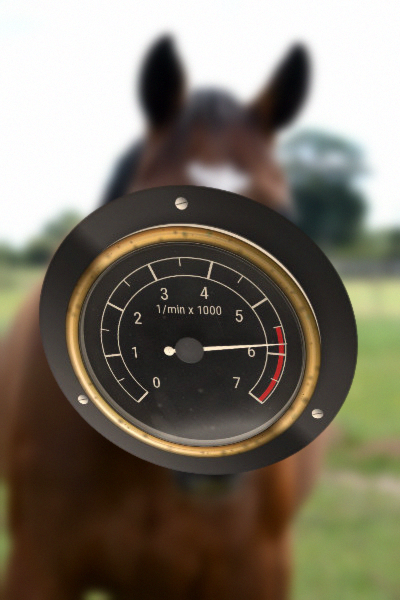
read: **5750** rpm
